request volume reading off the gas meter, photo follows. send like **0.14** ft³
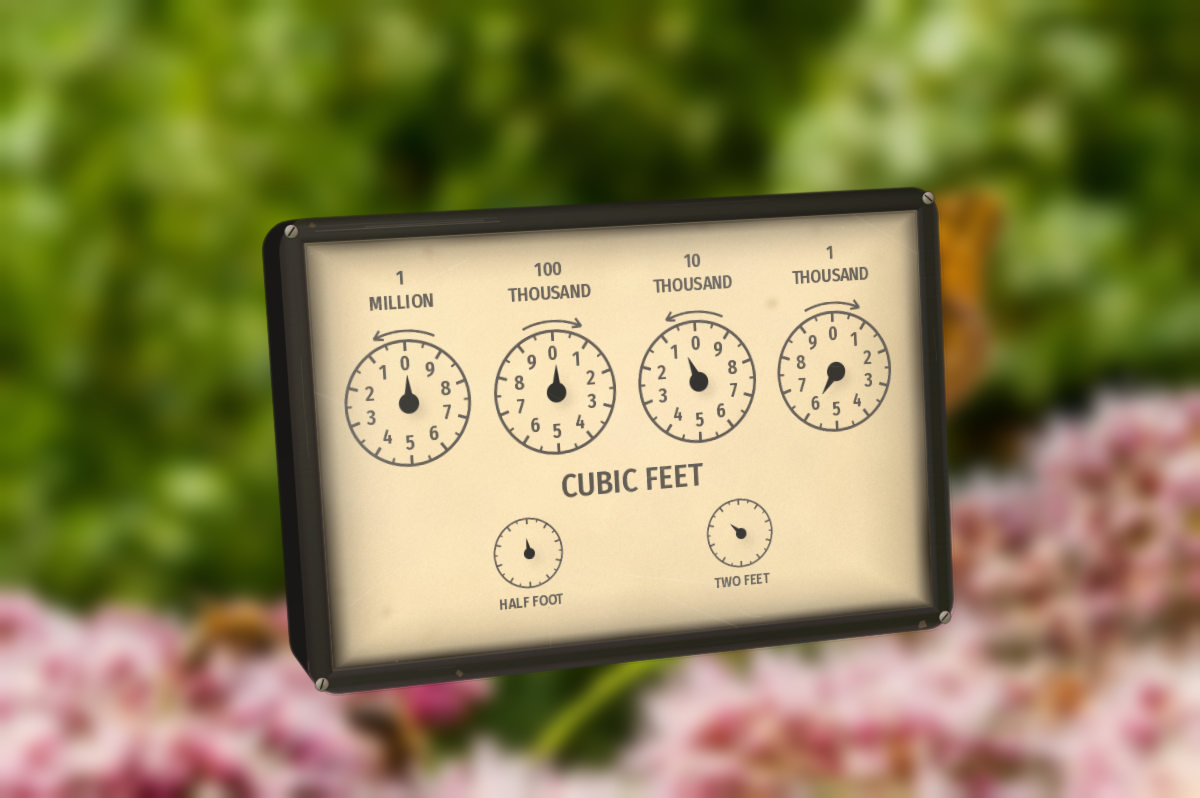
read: **600** ft³
